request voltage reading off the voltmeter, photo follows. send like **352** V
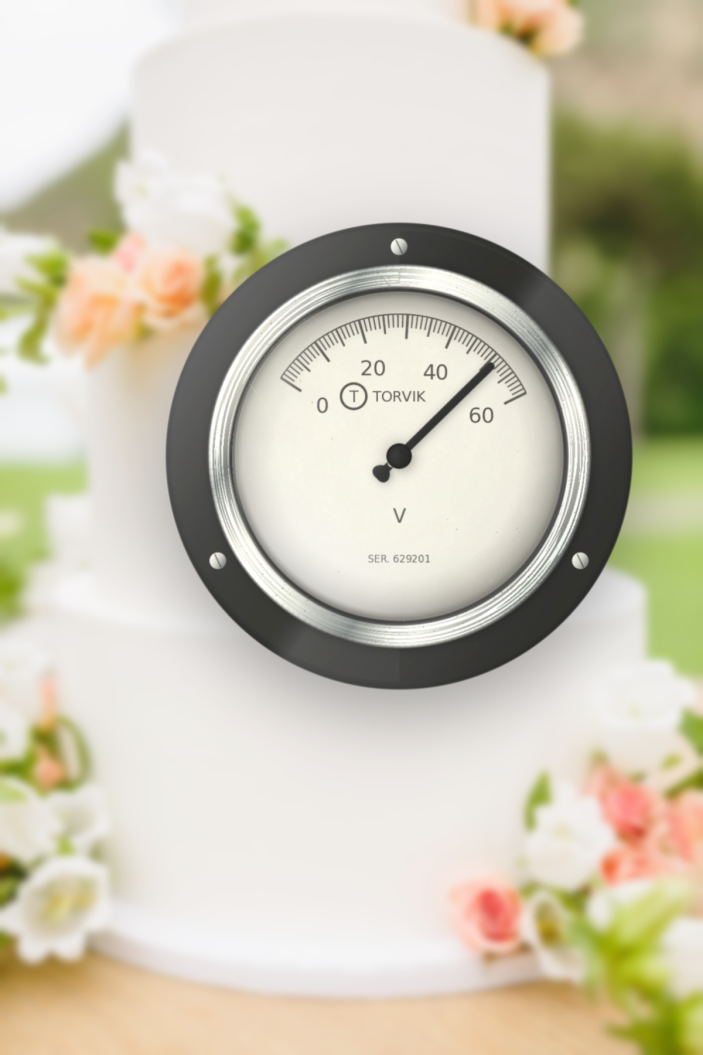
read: **51** V
